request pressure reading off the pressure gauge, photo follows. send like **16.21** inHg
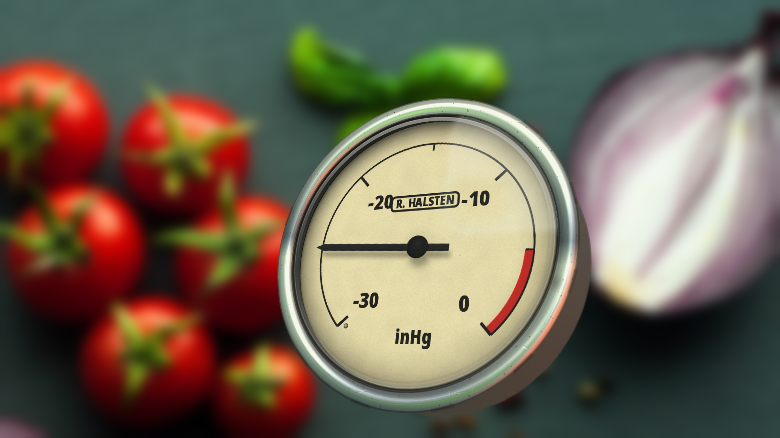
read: **-25** inHg
